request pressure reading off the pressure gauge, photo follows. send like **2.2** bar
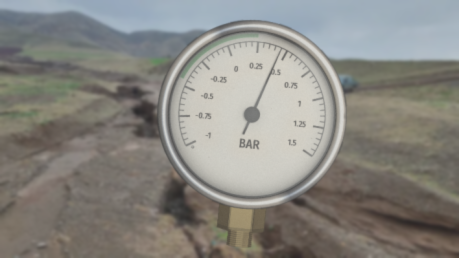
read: **0.45** bar
